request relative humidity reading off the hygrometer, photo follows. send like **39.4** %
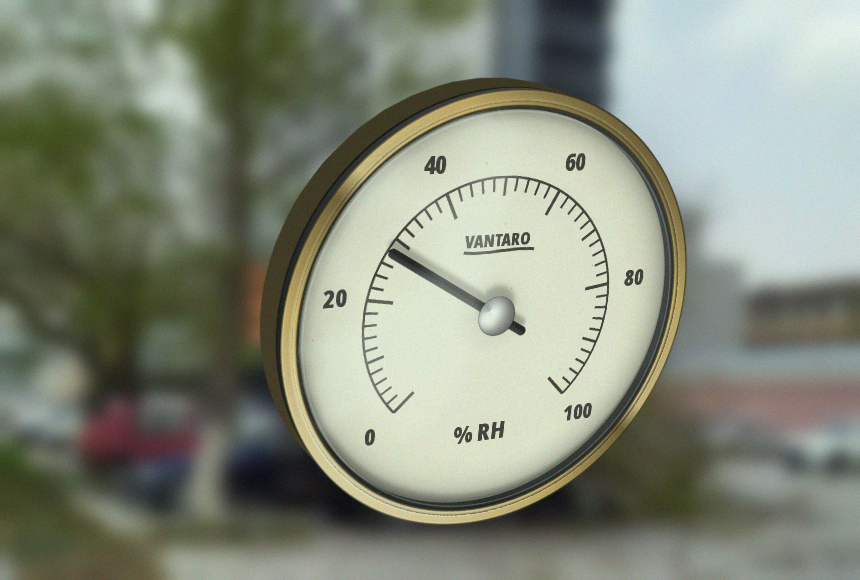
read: **28** %
